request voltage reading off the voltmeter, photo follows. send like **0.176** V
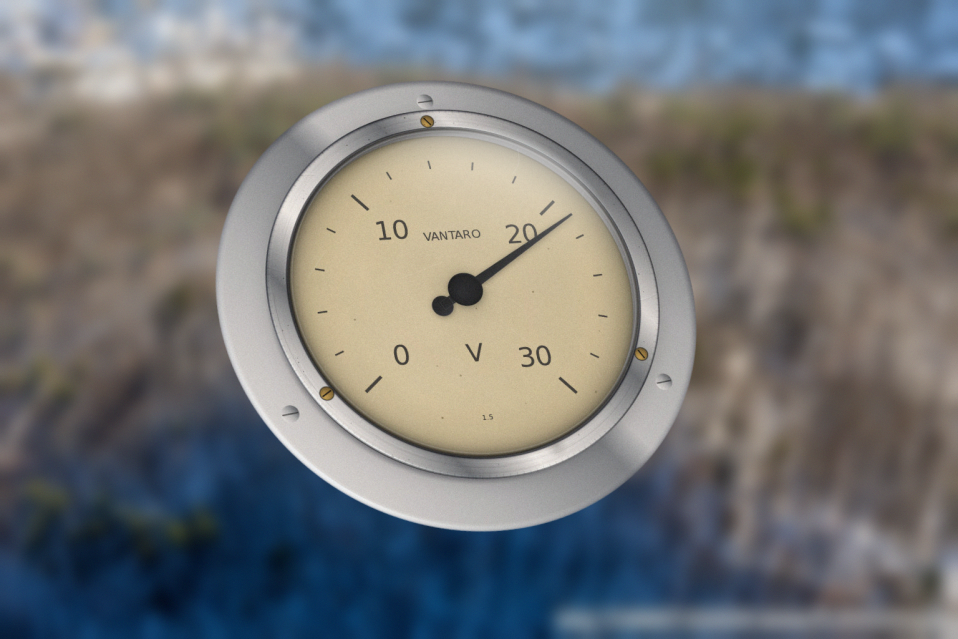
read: **21** V
